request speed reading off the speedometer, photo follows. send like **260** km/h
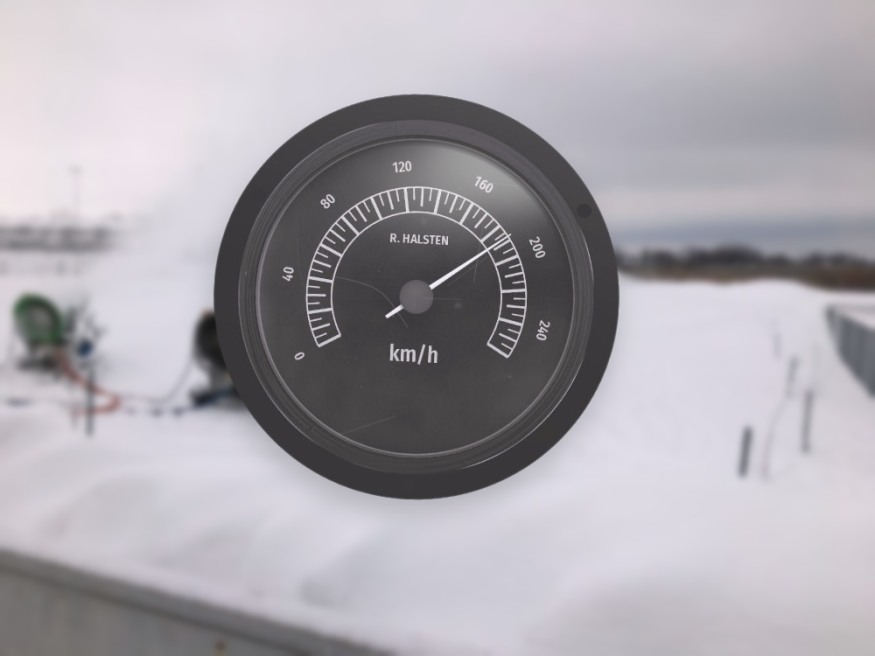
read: **187.5** km/h
